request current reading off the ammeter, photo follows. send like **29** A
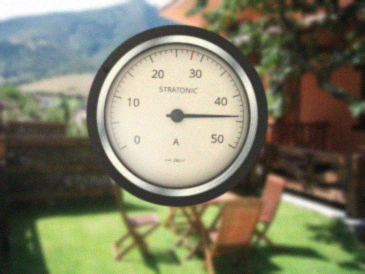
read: **44** A
